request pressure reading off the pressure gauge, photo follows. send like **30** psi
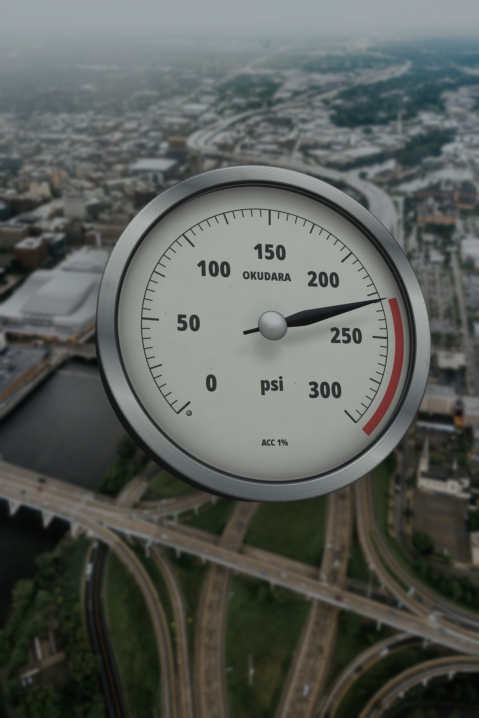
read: **230** psi
